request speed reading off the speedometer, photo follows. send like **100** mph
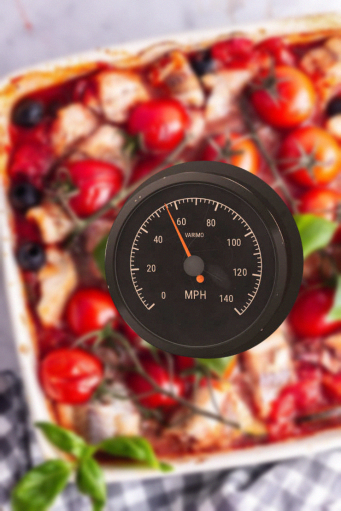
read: **56** mph
